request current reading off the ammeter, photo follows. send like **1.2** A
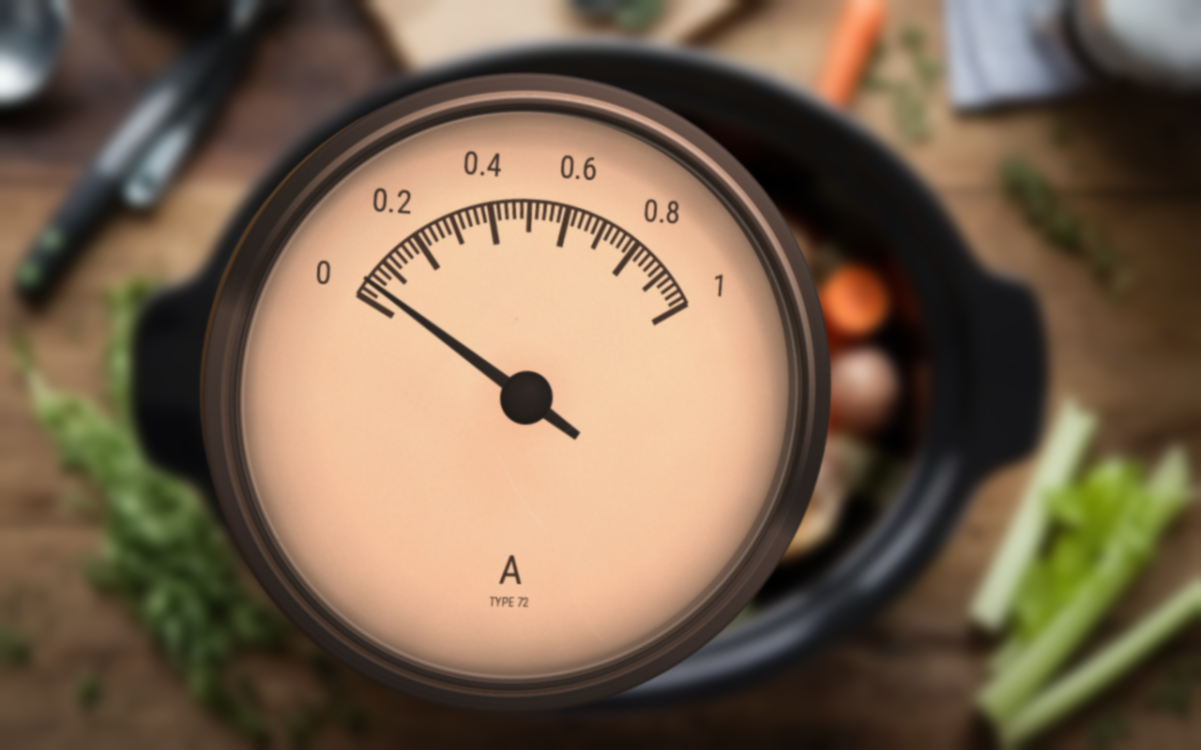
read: **0.04** A
